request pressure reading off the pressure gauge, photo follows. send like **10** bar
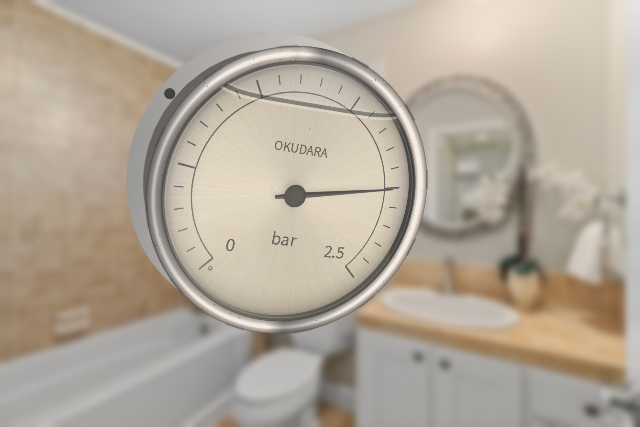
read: **2** bar
